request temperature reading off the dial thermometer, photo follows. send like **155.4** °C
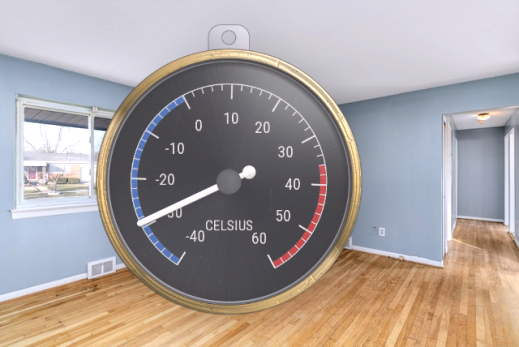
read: **-29** °C
